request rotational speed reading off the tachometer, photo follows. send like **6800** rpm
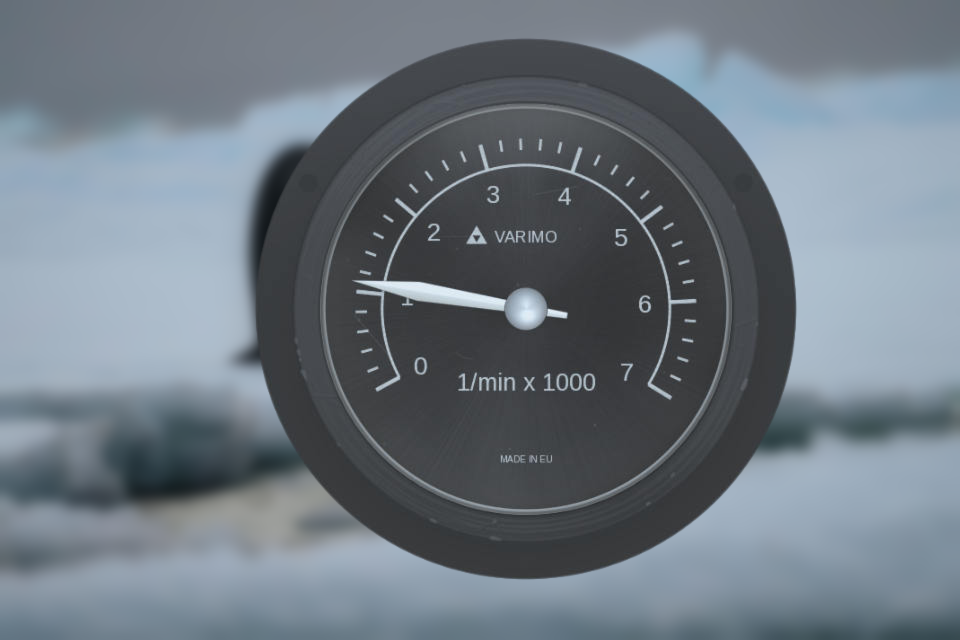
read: **1100** rpm
